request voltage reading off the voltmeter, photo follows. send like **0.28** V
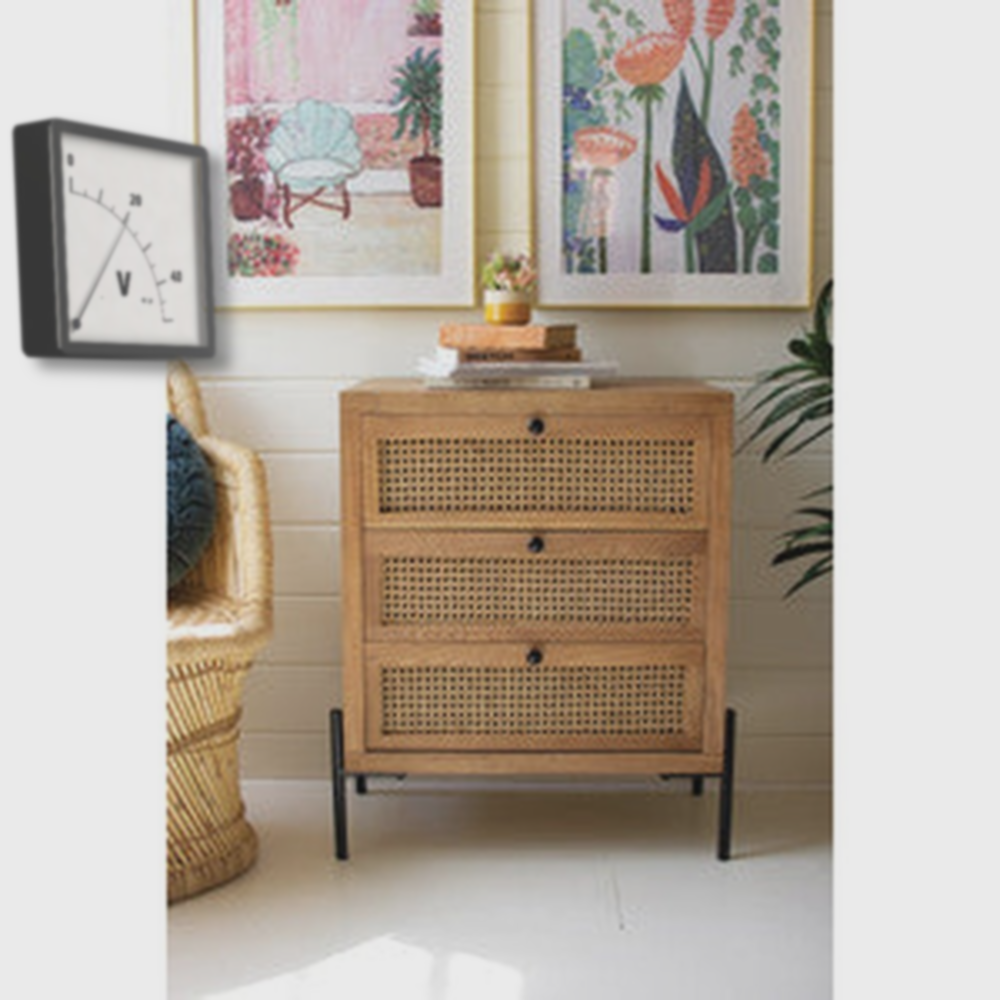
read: **20** V
